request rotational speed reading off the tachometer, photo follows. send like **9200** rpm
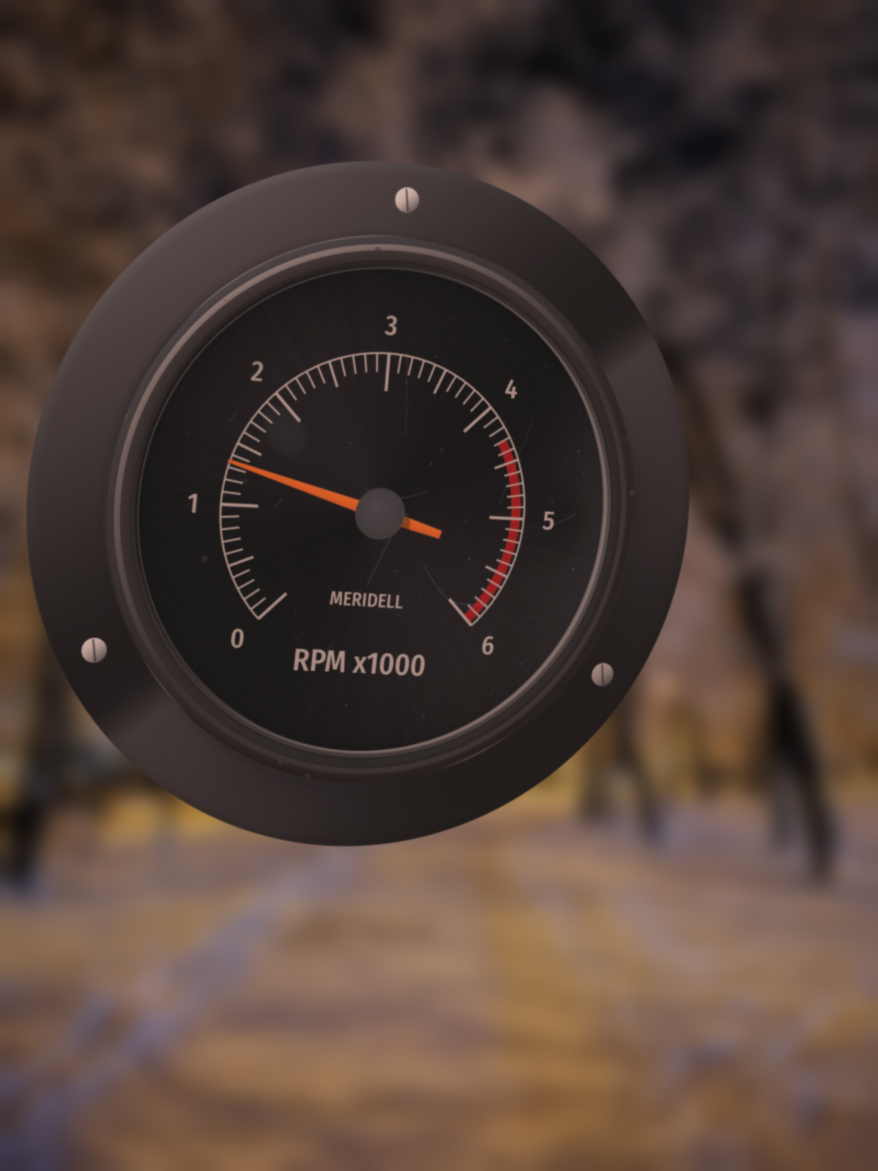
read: **1350** rpm
